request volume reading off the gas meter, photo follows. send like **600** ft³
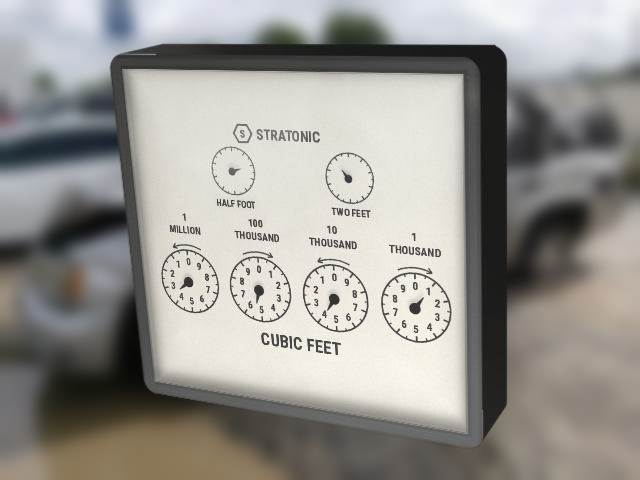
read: **354100** ft³
